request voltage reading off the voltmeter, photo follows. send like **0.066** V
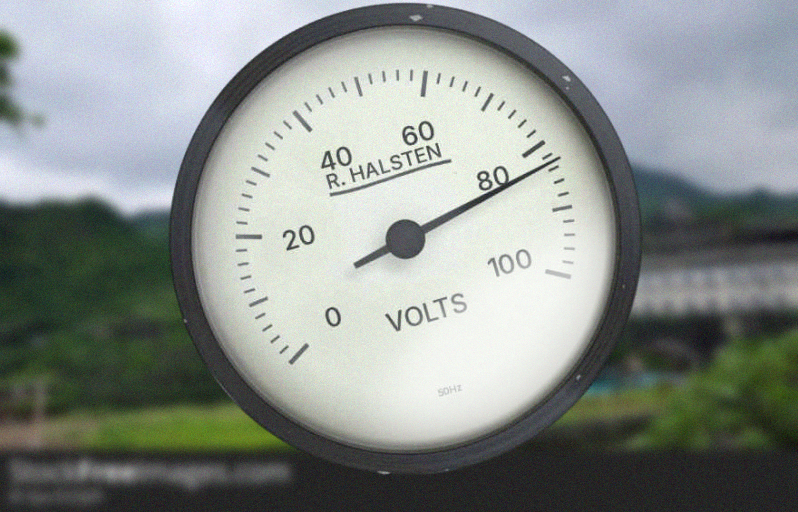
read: **83** V
